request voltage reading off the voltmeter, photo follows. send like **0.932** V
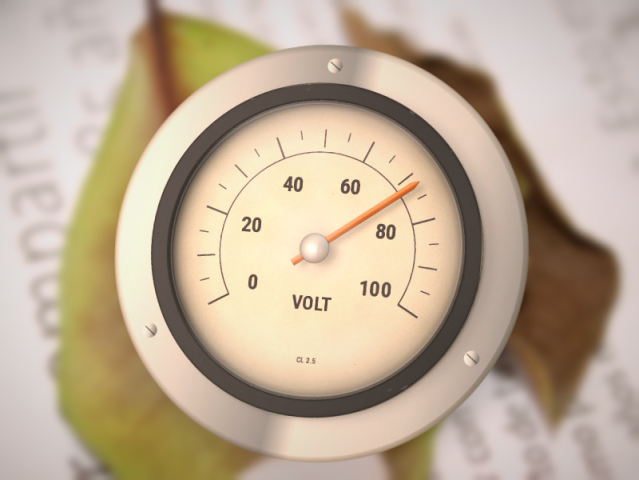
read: **72.5** V
